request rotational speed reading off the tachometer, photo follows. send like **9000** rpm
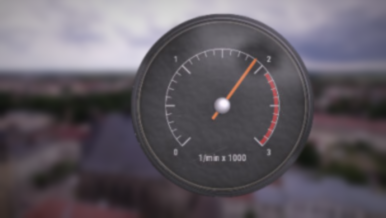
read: **1900** rpm
